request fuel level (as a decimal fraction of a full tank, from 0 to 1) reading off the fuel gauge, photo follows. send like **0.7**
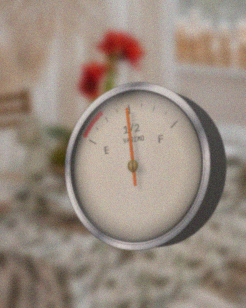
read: **0.5**
